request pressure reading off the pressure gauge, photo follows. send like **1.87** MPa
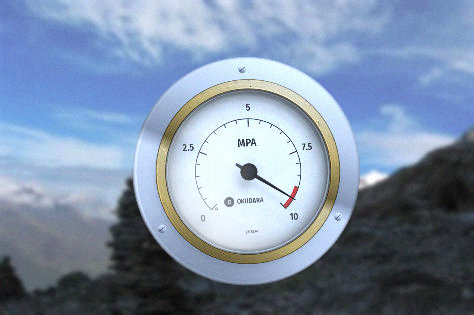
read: **9.5** MPa
